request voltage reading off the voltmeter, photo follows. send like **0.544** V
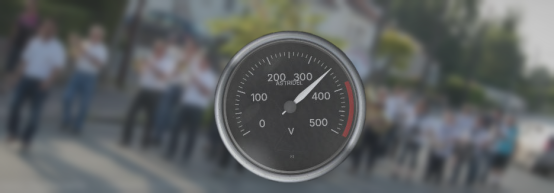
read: **350** V
